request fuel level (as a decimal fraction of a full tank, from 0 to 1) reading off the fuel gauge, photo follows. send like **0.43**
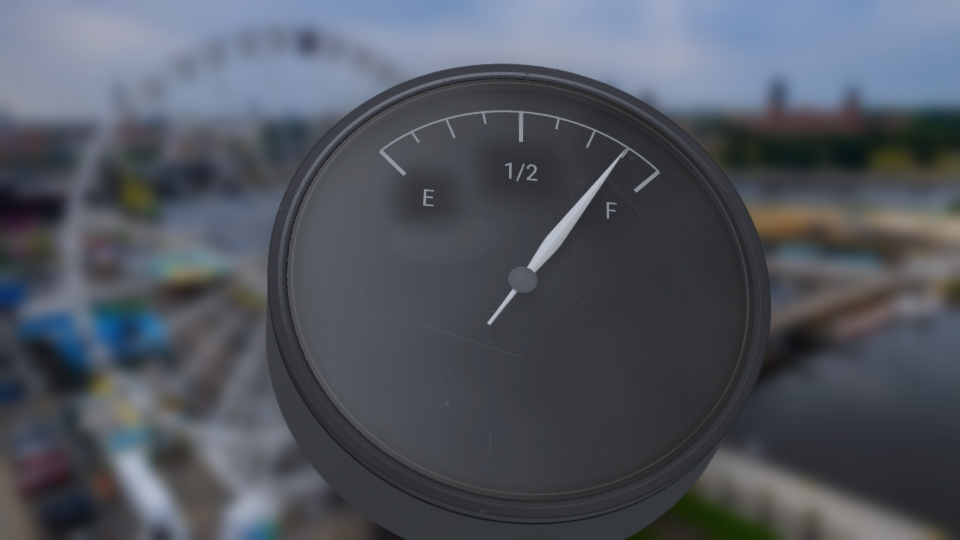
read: **0.875**
